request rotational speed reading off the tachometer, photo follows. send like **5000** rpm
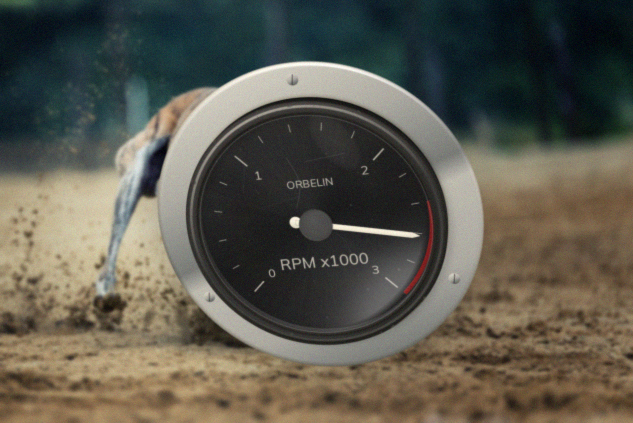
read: **2600** rpm
